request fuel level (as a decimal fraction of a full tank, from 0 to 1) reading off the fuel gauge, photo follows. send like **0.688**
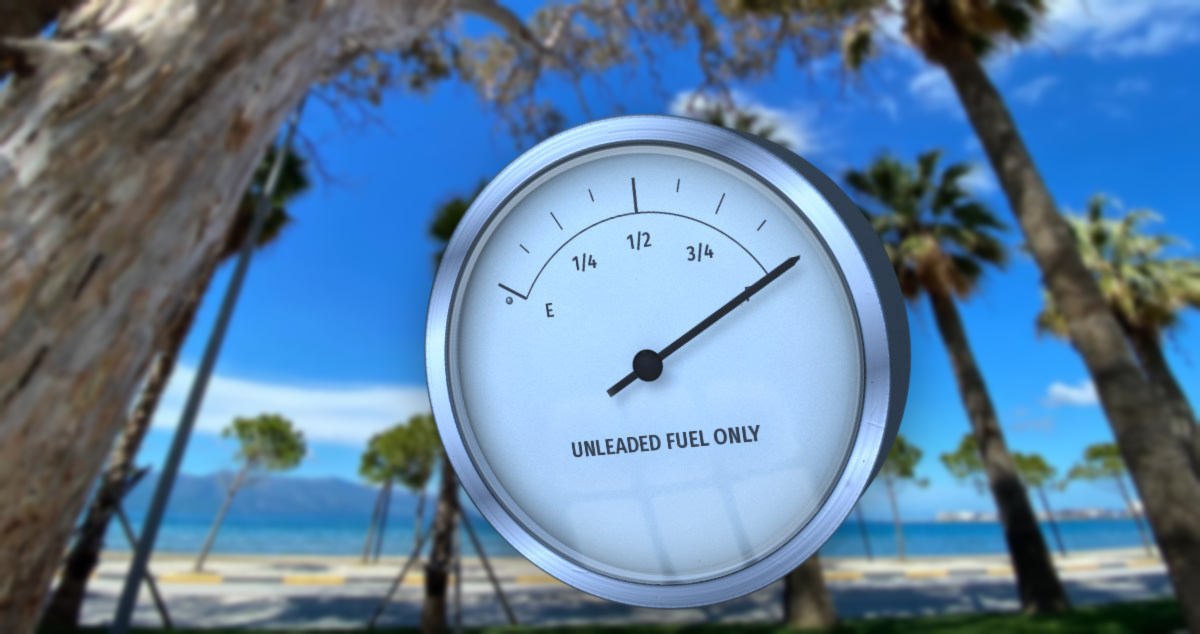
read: **1**
